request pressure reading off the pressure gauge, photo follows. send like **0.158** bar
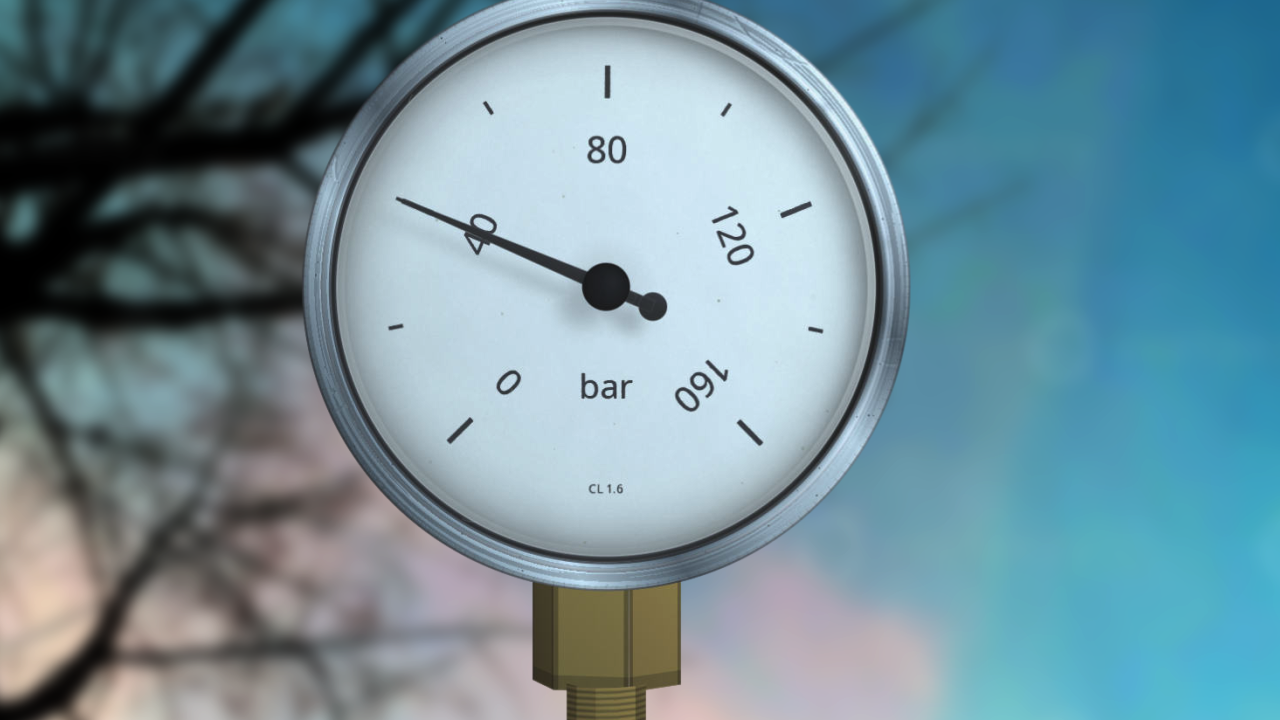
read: **40** bar
